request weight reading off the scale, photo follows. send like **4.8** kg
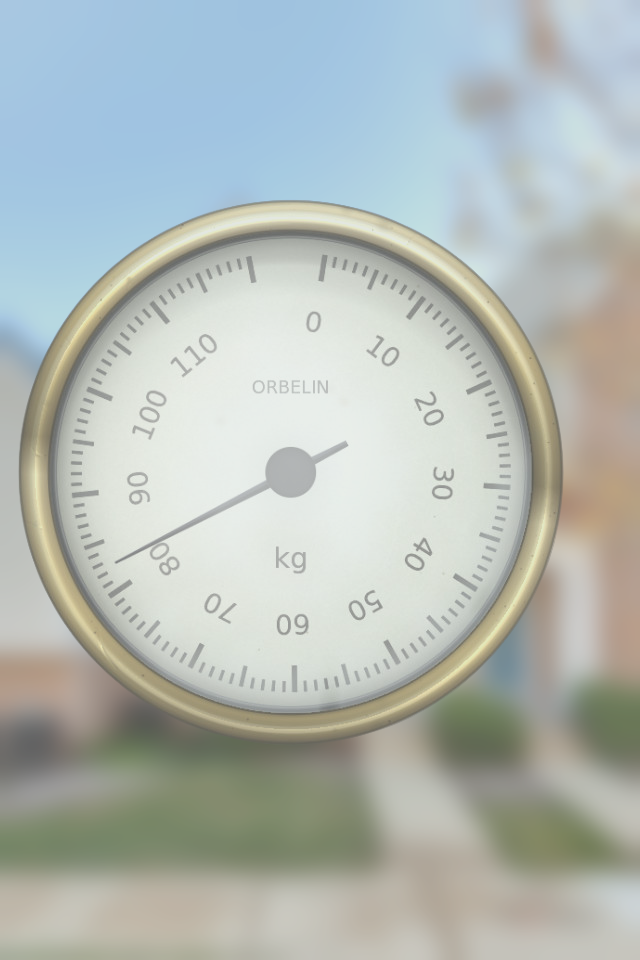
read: **82.5** kg
